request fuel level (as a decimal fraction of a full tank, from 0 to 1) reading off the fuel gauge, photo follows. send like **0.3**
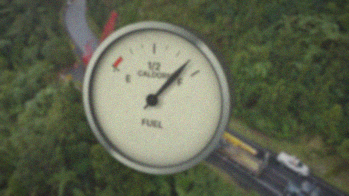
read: **0.875**
